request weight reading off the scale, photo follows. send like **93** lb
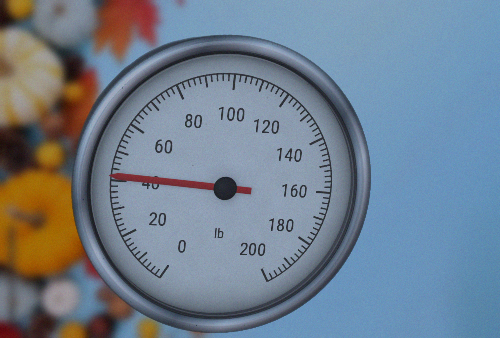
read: **42** lb
